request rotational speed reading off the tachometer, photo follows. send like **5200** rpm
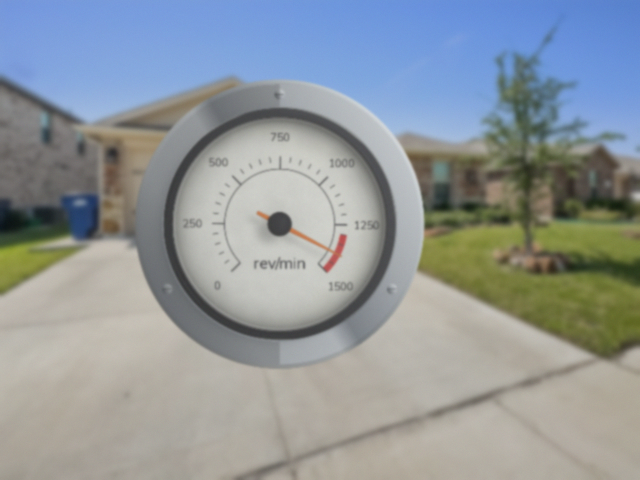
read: **1400** rpm
